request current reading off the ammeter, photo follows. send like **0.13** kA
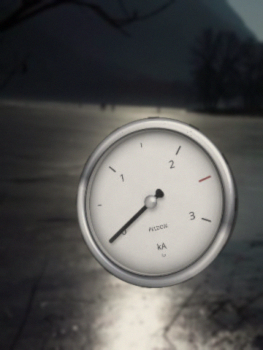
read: **0** kA
